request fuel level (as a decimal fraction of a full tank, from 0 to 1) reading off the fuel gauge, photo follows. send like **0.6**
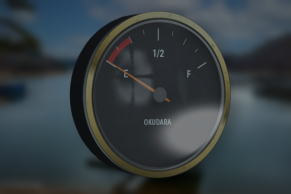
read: **0**
